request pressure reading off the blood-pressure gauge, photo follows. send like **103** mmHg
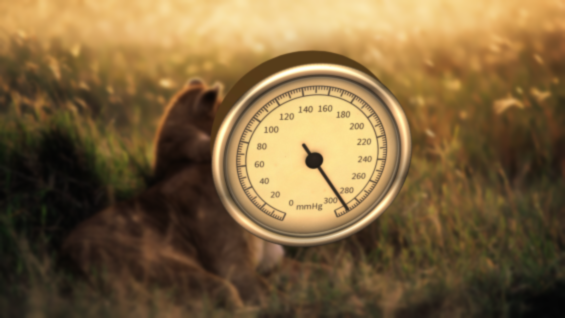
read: **290** mmHg
